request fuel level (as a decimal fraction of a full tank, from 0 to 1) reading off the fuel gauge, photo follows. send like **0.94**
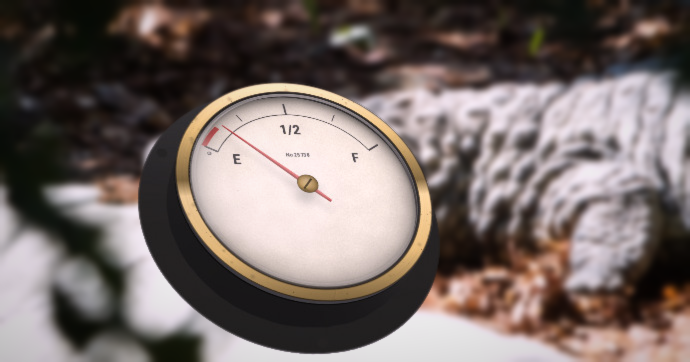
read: **0.125**
